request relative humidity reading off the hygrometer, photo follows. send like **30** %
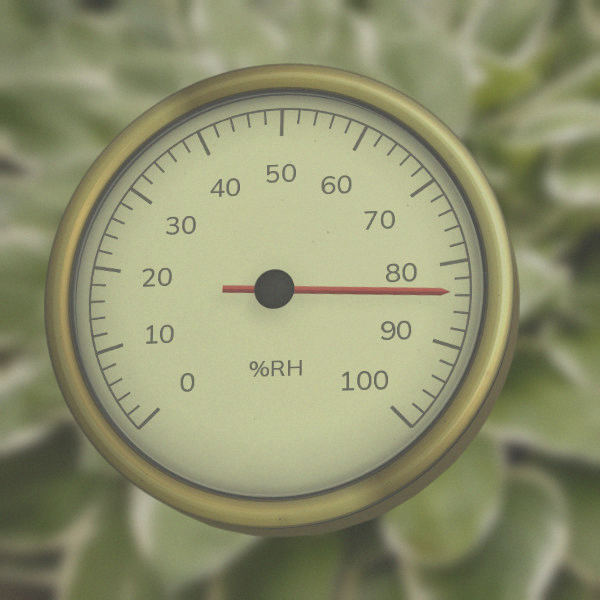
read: **84** %
